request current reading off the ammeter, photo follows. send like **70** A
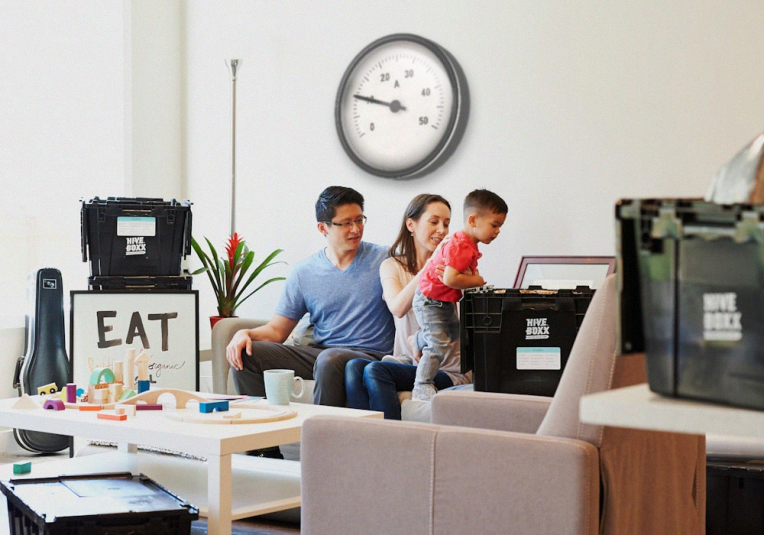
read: **10** A
